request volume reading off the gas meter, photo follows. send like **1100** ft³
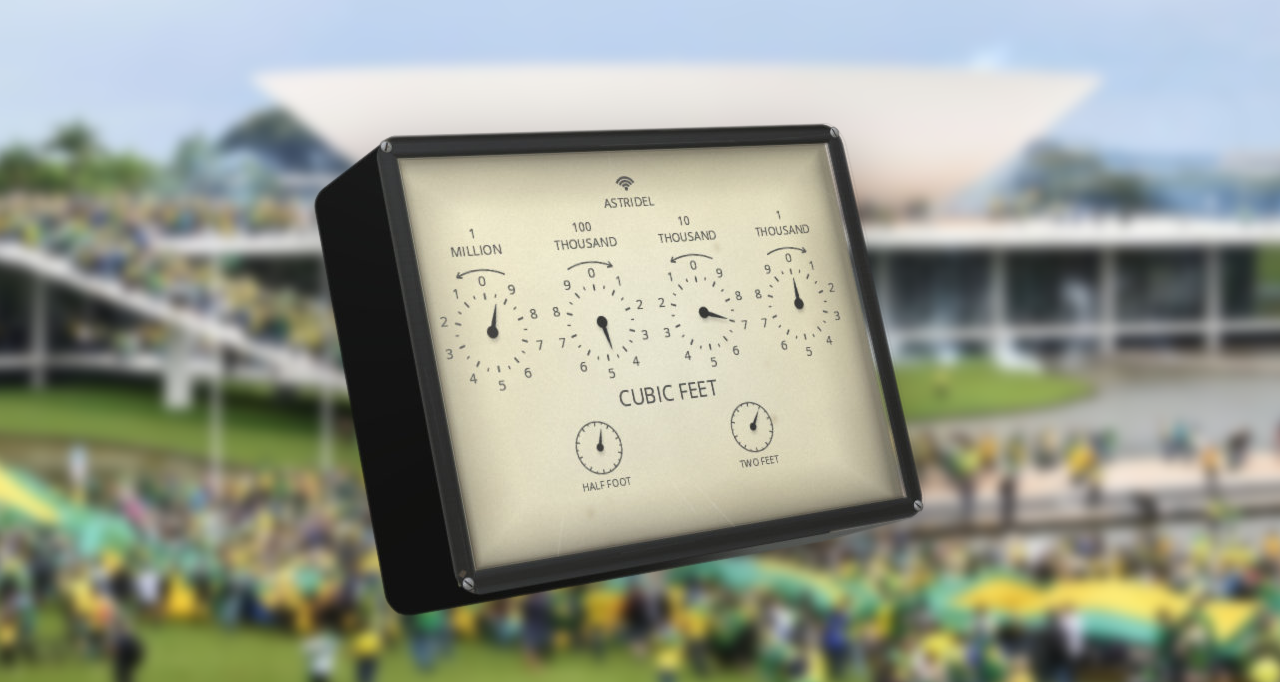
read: **947000** ft³
